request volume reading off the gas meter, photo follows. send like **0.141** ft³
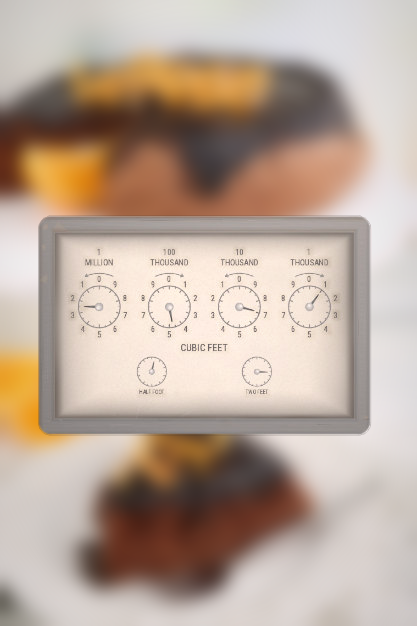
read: **247100** ft³
